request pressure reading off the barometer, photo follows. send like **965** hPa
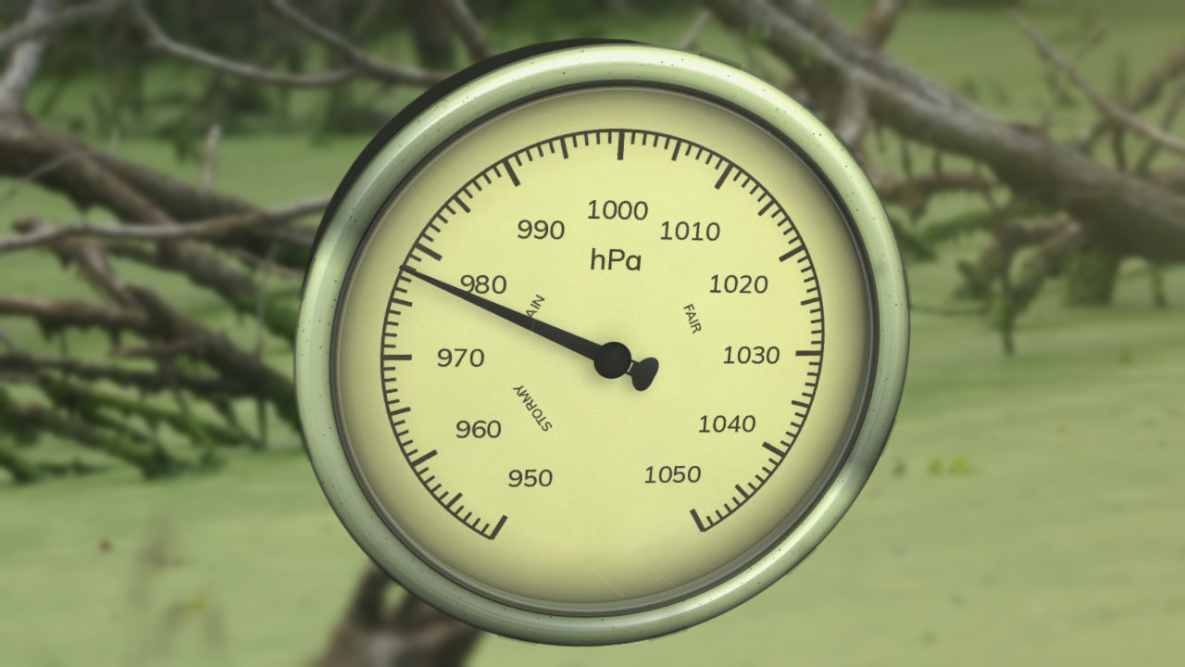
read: **978** hPa
